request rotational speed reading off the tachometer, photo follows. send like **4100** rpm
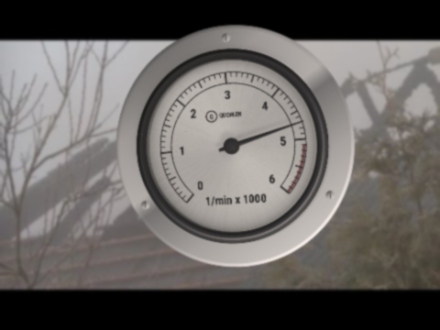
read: **4700** rpm
